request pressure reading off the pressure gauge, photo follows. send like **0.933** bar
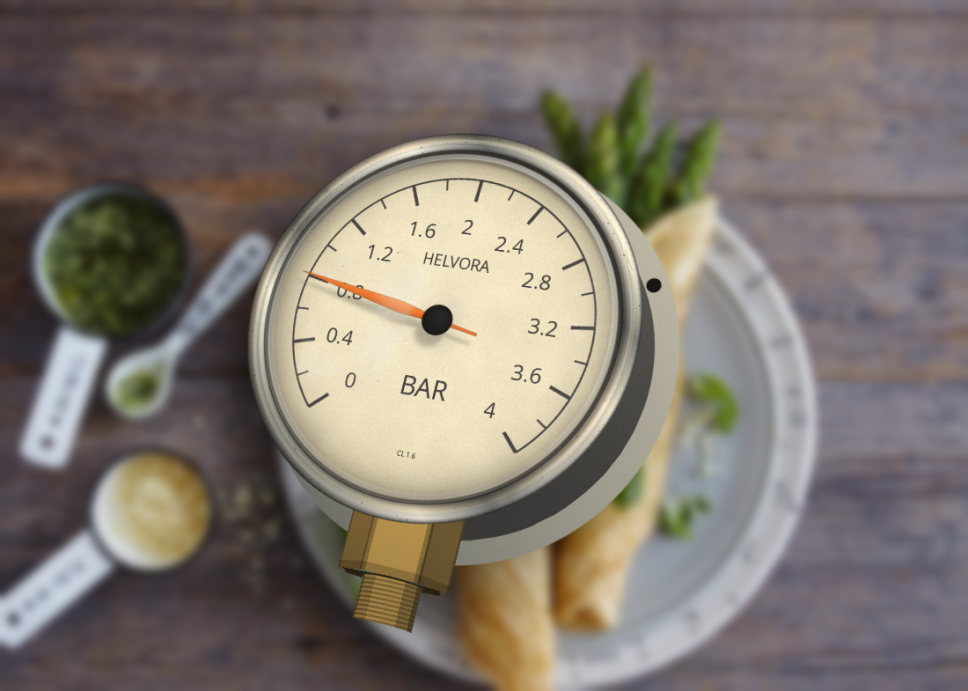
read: **0.8** bar
